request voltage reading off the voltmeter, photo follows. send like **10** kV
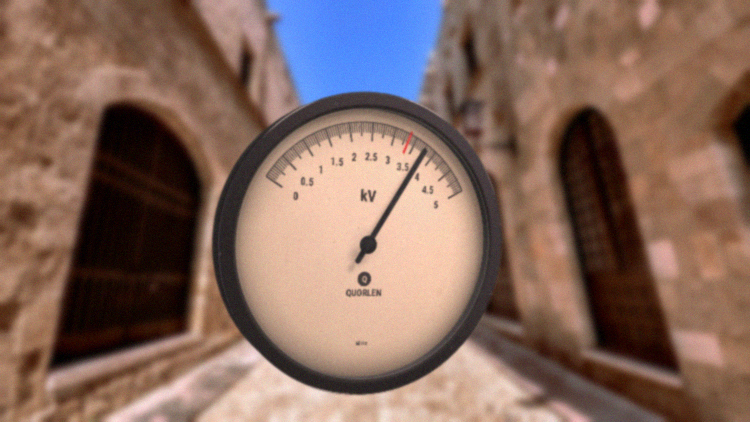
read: **3.75** kV
